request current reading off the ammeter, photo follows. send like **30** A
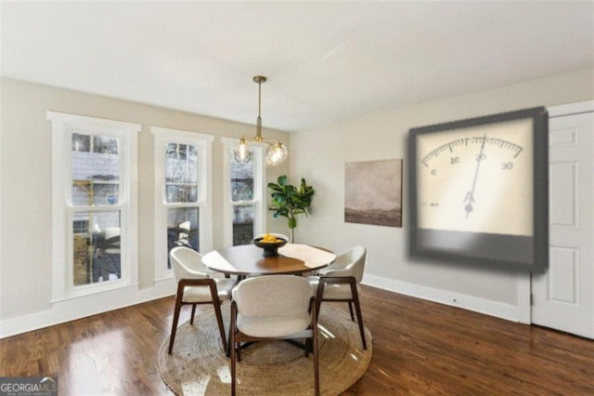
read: **20** A
